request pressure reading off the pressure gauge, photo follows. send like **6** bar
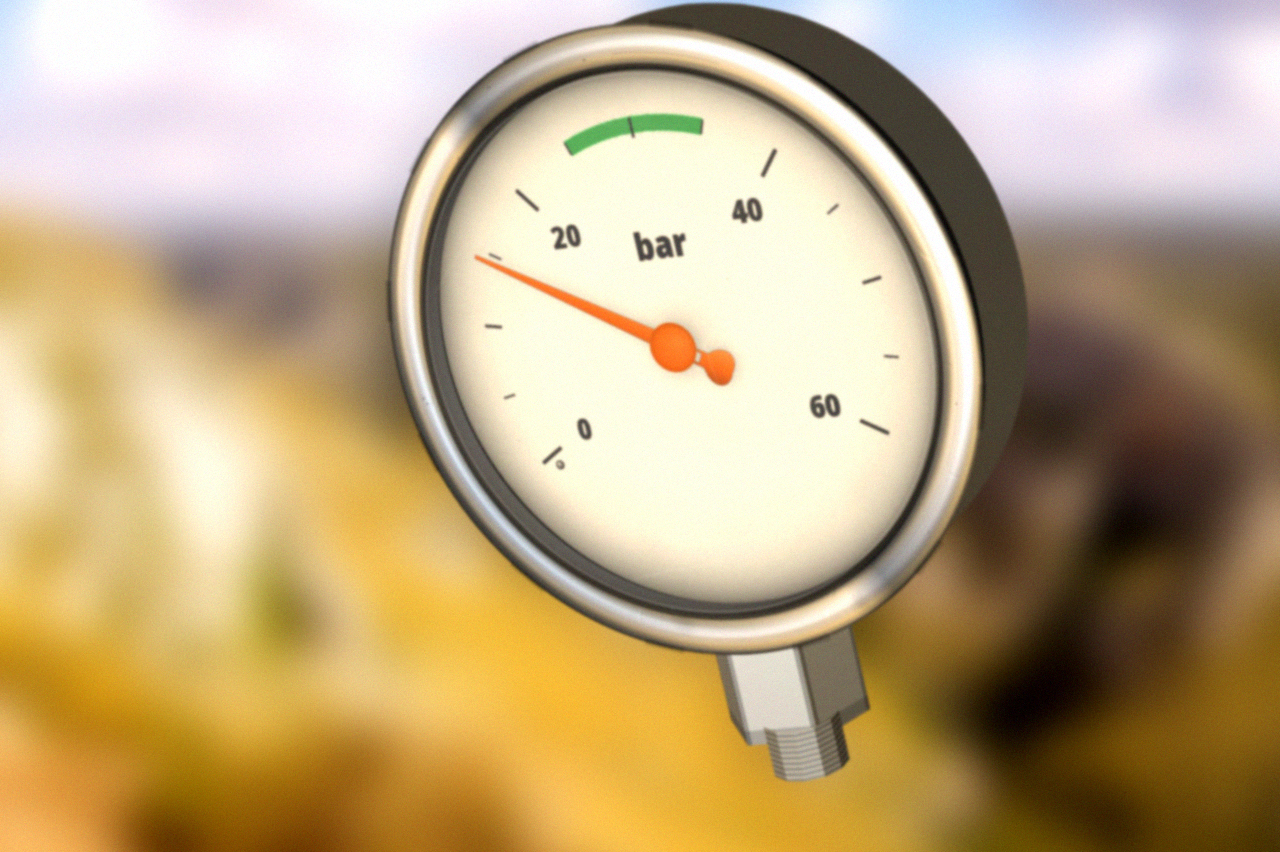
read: **15** bar
